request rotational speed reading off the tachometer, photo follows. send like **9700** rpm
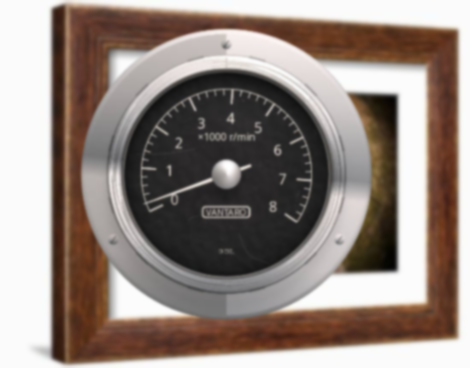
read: **200** rpm
